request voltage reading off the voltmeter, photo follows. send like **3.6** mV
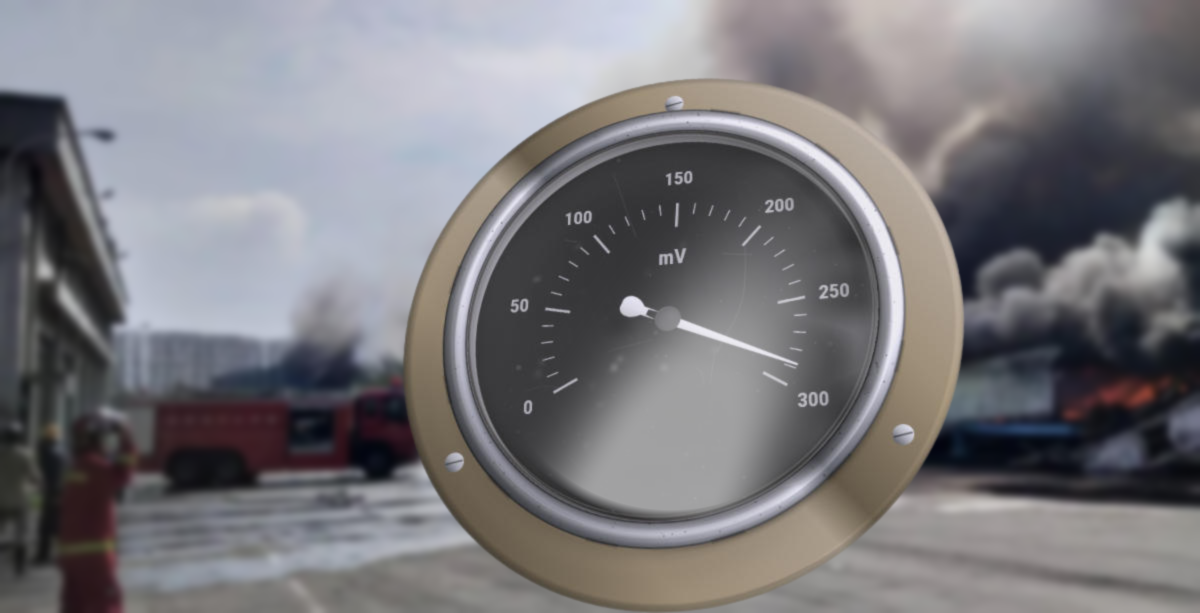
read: **290** mV
